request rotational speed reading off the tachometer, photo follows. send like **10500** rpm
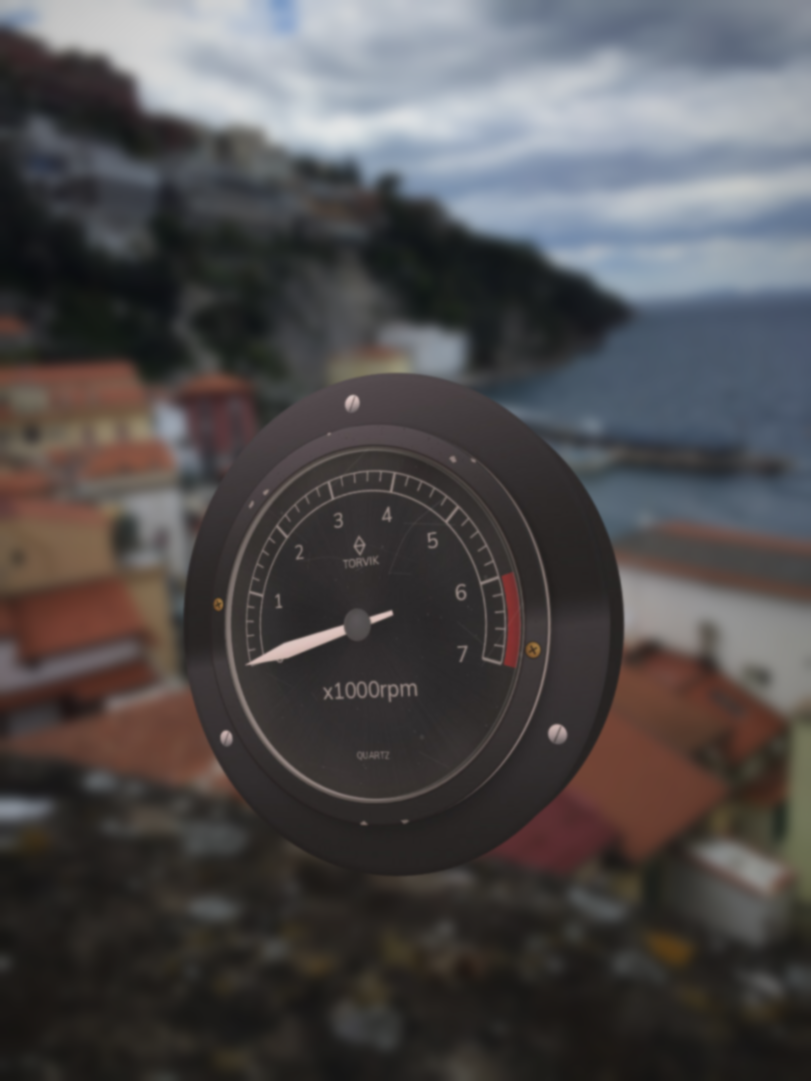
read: **0** rpm
